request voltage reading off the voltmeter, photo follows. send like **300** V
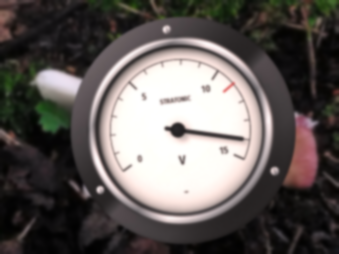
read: **14** V
